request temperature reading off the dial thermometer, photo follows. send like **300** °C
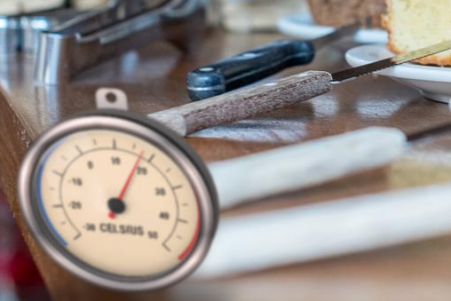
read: **17.5** °C
